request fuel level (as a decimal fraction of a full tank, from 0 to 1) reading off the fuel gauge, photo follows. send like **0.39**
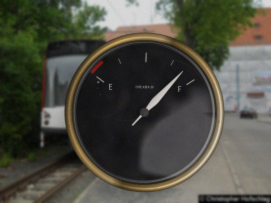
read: **0.875**
